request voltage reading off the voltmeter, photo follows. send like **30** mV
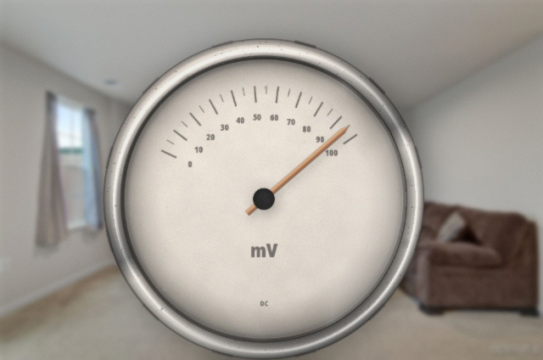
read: **95** mV
